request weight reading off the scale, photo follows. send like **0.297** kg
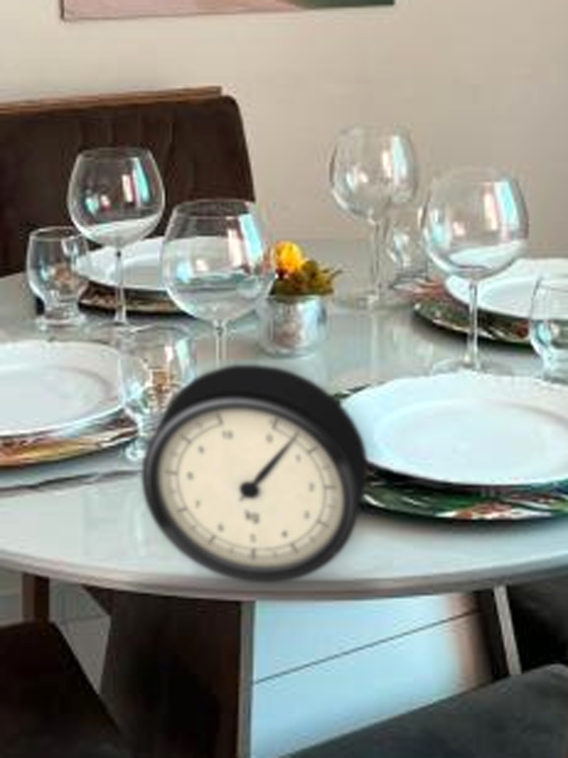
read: **0.5** kg
